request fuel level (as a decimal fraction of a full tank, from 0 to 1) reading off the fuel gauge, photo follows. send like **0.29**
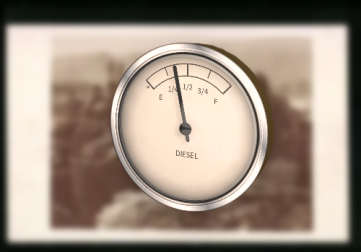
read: **0.375**
